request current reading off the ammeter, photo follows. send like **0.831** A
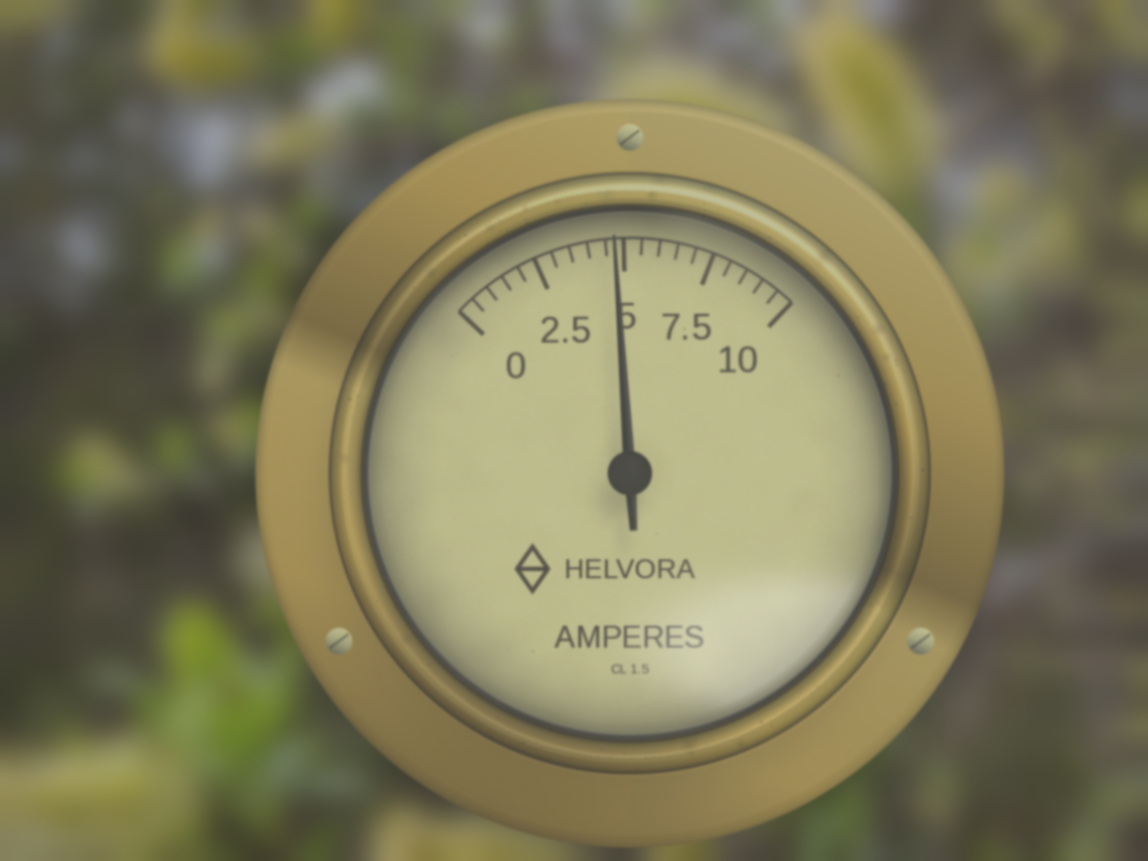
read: **4.75** A
